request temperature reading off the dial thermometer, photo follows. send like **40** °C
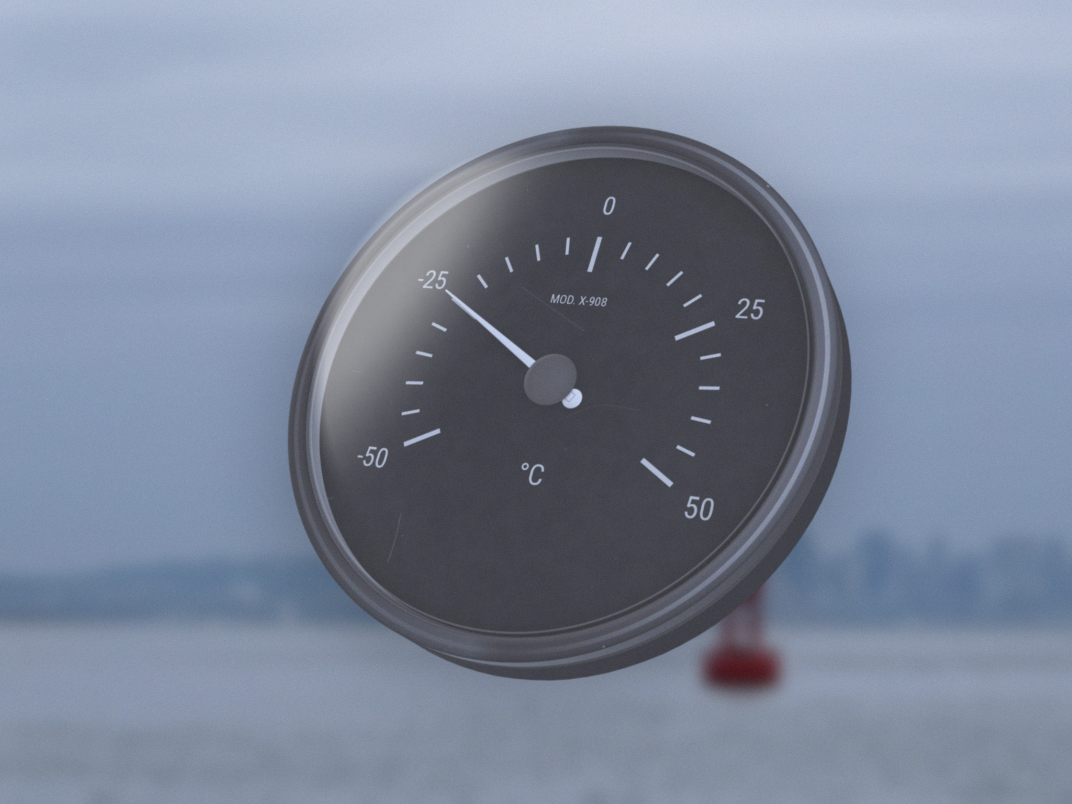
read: **-25** °C
